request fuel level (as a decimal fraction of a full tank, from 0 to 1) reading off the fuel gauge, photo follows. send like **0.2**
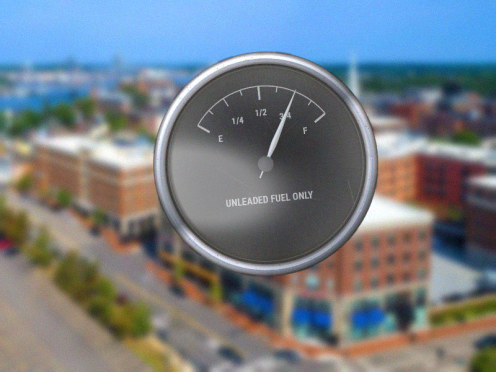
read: **0.75**
